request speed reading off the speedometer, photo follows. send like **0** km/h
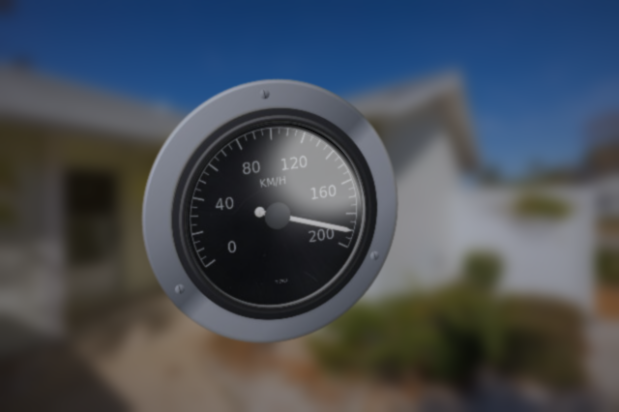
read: **190** km/h
